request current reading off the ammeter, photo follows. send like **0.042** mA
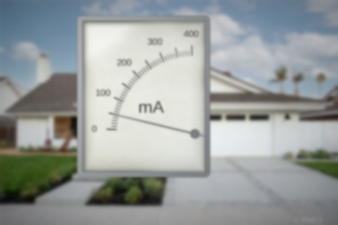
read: **50** mA
